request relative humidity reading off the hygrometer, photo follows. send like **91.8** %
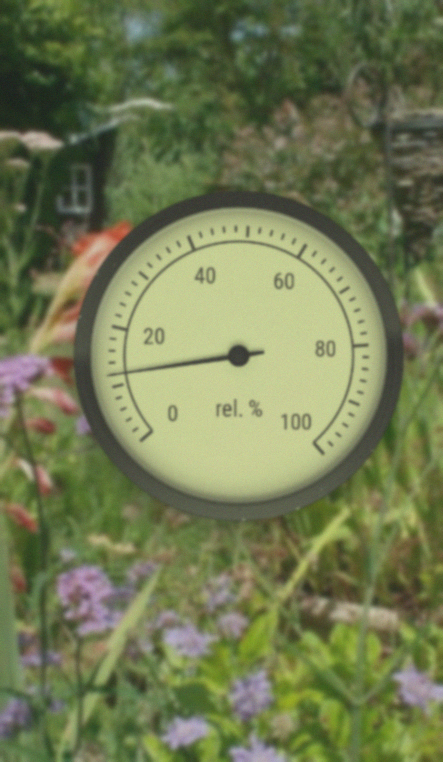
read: **12** %
